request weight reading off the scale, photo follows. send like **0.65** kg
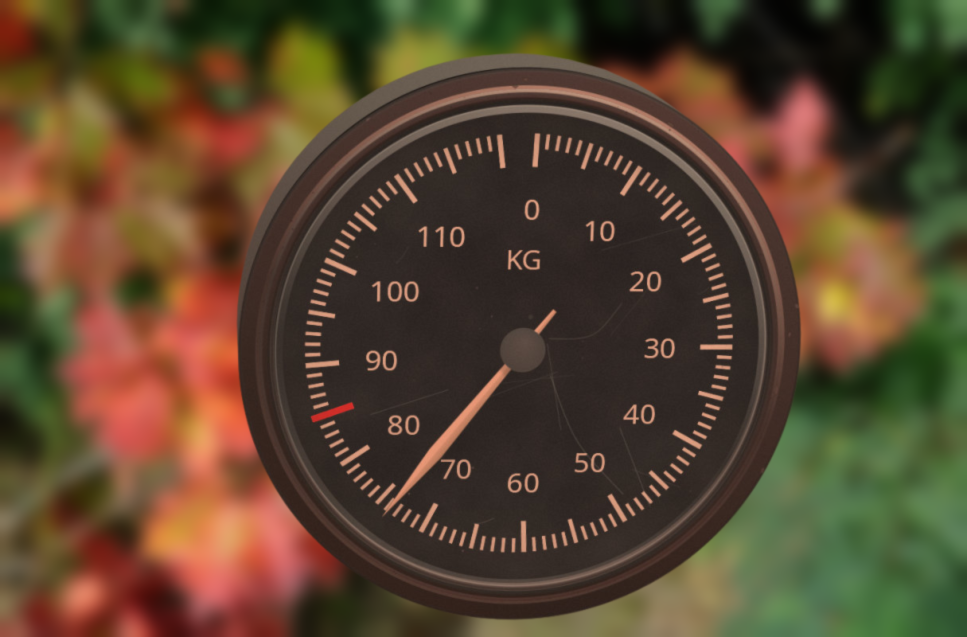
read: **74** kg
